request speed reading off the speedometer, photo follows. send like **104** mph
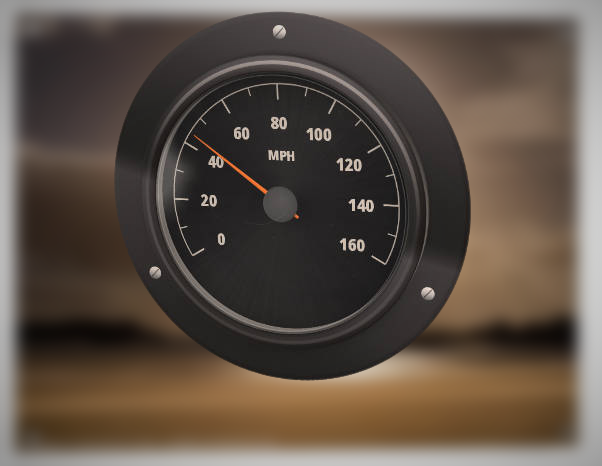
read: **45** mph
